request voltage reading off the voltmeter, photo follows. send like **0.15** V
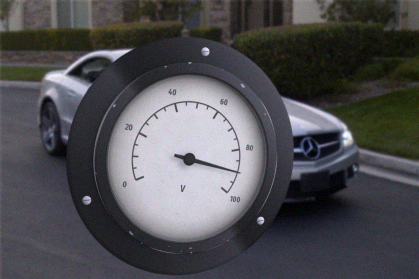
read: **90** V
